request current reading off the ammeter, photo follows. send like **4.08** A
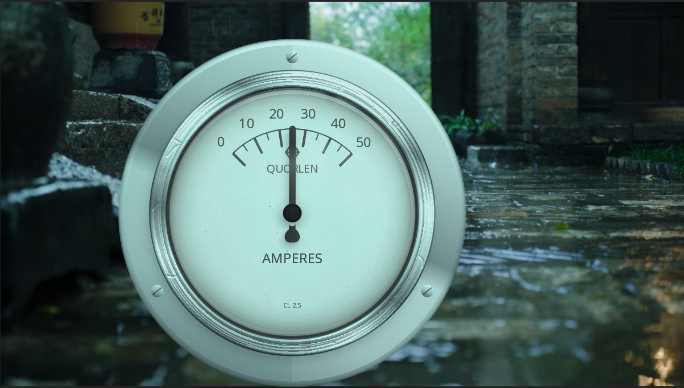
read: **25** A
